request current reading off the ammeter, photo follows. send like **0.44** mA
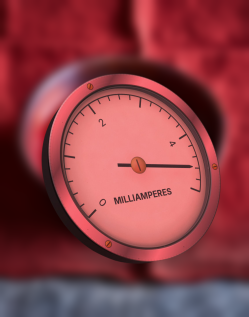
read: **4.6** mA
